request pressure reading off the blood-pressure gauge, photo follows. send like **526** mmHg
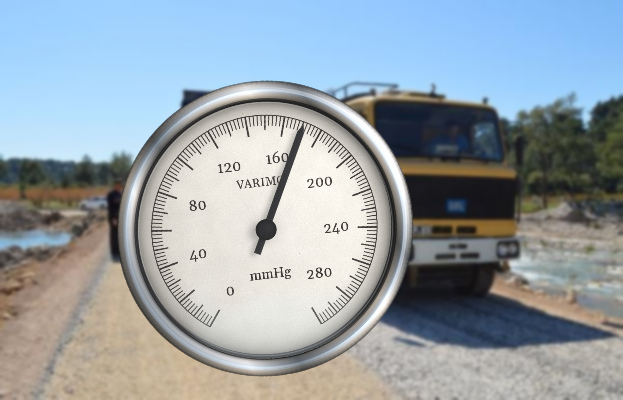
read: **170** mmHg
